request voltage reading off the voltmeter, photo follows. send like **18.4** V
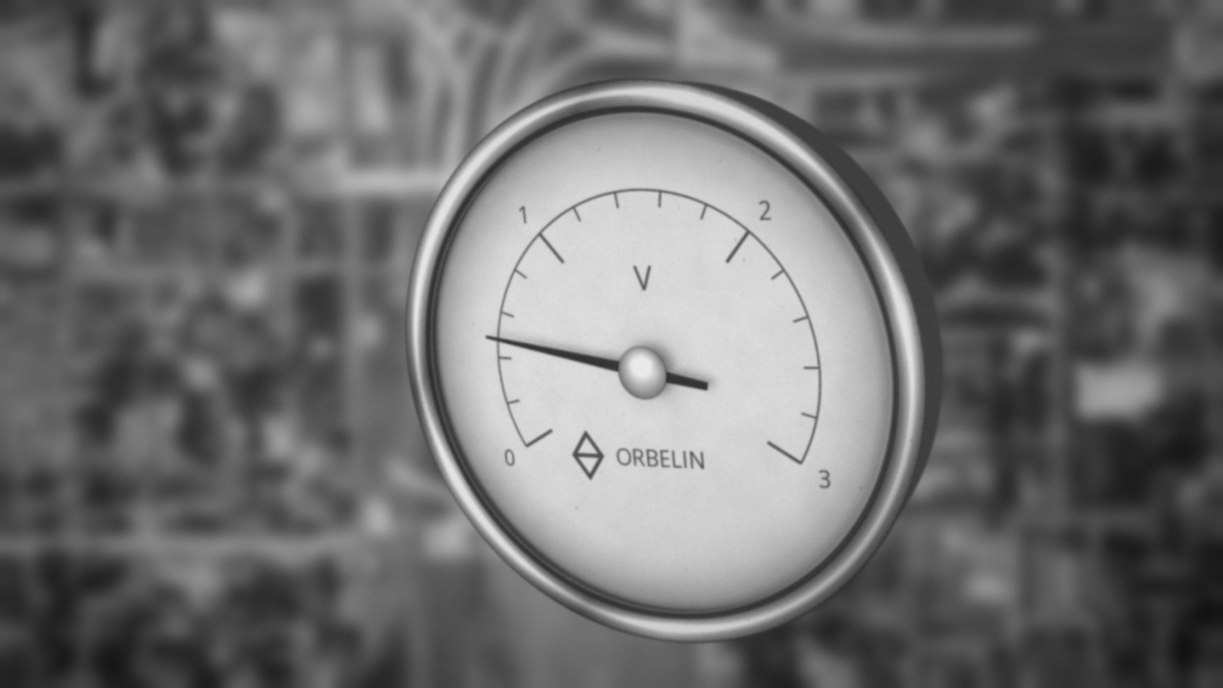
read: **0.5** V
